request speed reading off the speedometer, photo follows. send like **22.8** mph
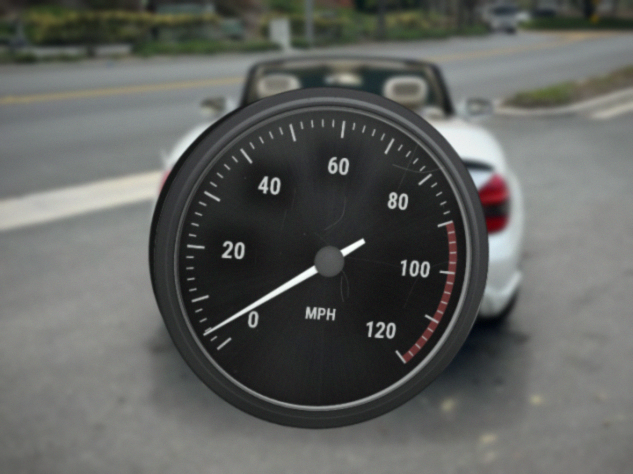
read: **4** mph
